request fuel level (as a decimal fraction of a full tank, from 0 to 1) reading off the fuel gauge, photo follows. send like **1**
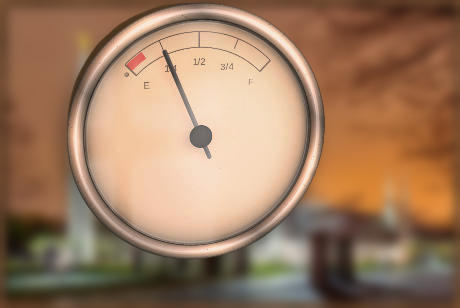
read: **0.25**
